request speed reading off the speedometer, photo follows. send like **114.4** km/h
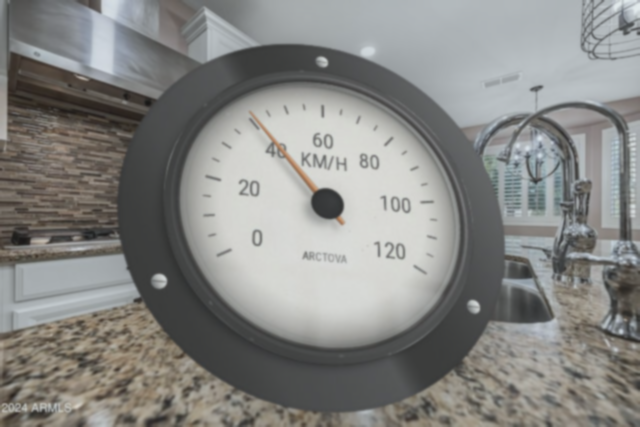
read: **40** km/h
